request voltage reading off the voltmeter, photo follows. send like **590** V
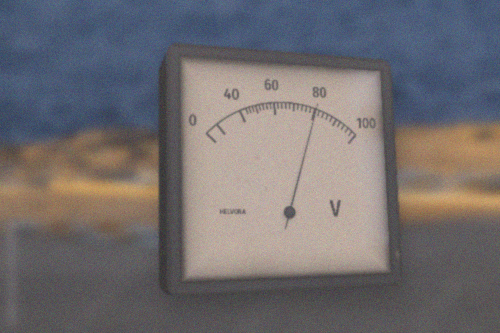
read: **80** V
